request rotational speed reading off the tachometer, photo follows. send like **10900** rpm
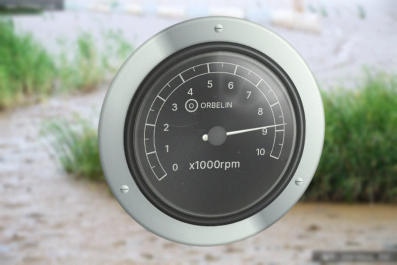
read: **8750** rpm
